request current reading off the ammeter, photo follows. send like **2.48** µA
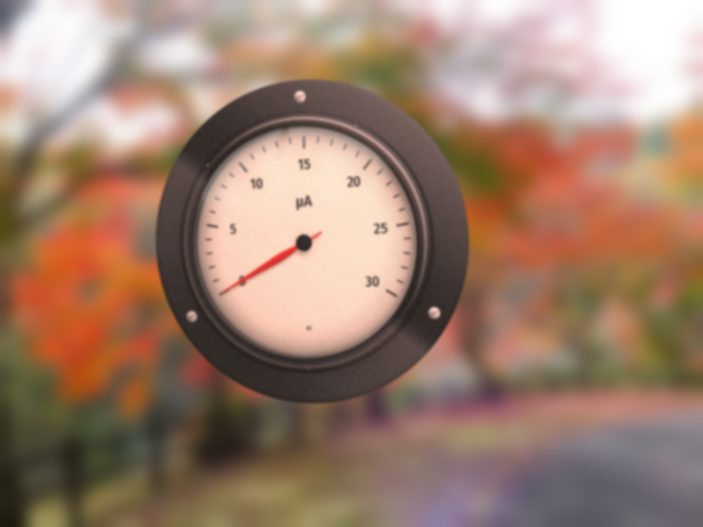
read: **0** µA
